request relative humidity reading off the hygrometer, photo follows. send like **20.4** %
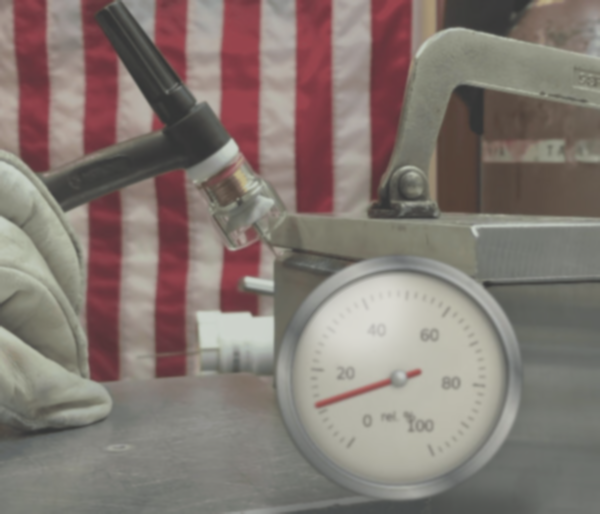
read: **12** %
